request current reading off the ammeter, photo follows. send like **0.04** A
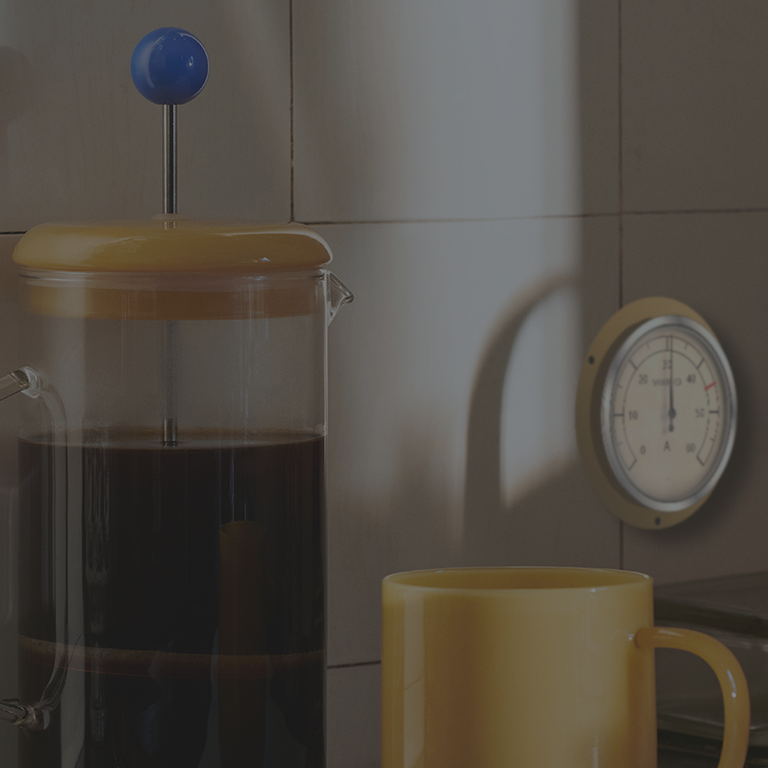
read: **30** A
